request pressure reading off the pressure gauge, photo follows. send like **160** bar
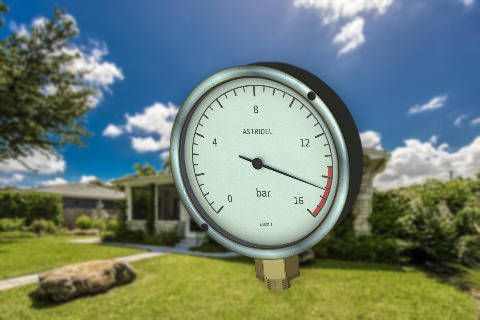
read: **14.5** bar
